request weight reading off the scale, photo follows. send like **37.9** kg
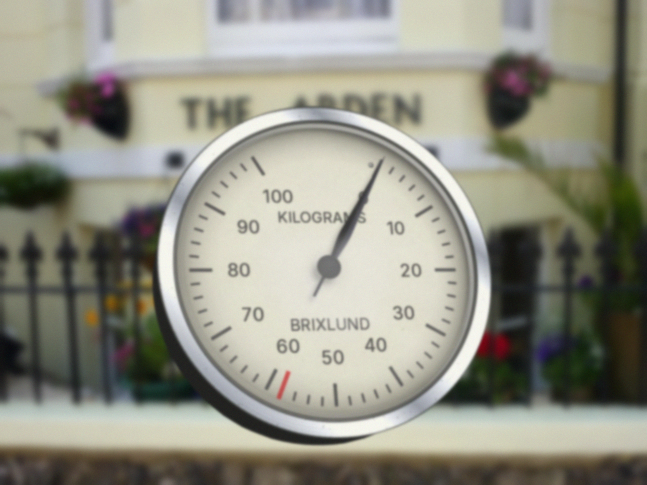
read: **0** kg
